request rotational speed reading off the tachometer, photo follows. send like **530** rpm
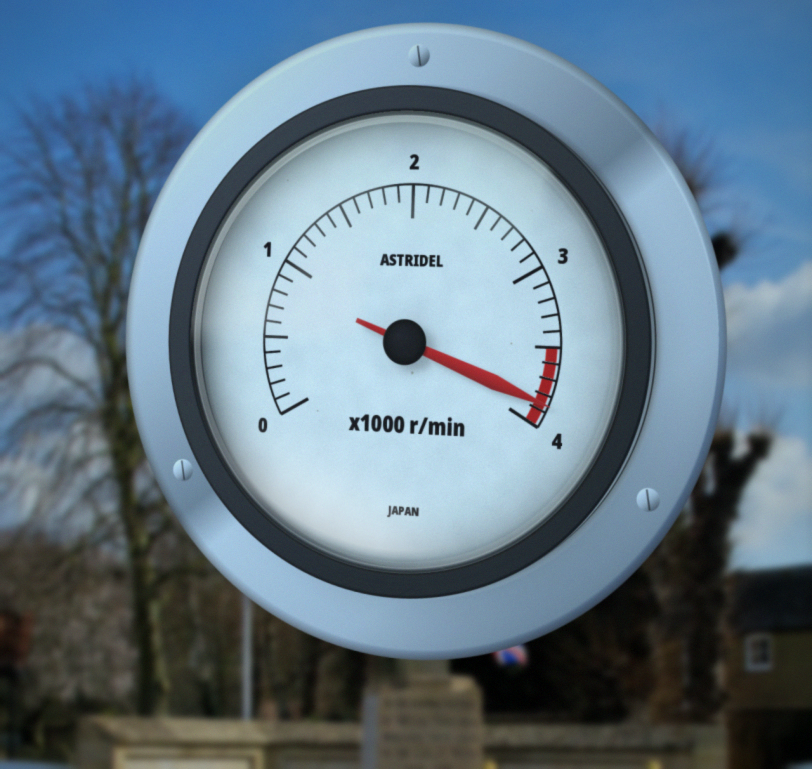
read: **3850** rpm
